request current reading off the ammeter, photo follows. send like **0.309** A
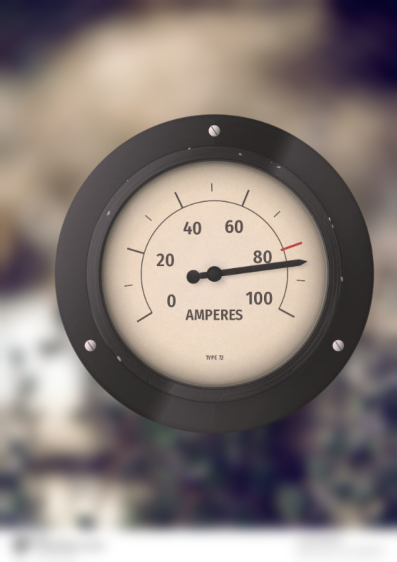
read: **85** A
